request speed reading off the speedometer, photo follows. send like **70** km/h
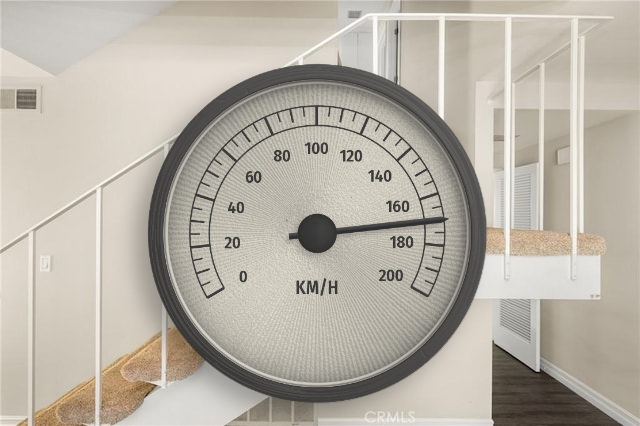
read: **170** km/h
